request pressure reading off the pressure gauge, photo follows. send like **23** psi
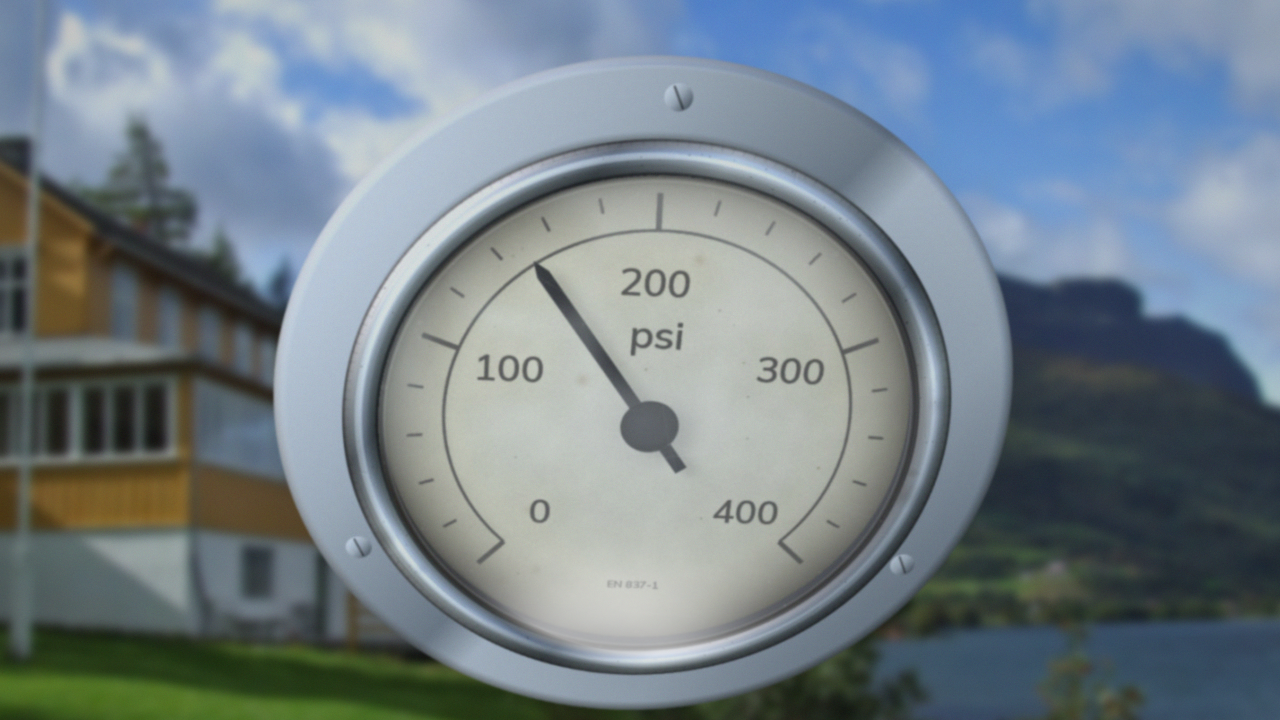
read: **150** psi
